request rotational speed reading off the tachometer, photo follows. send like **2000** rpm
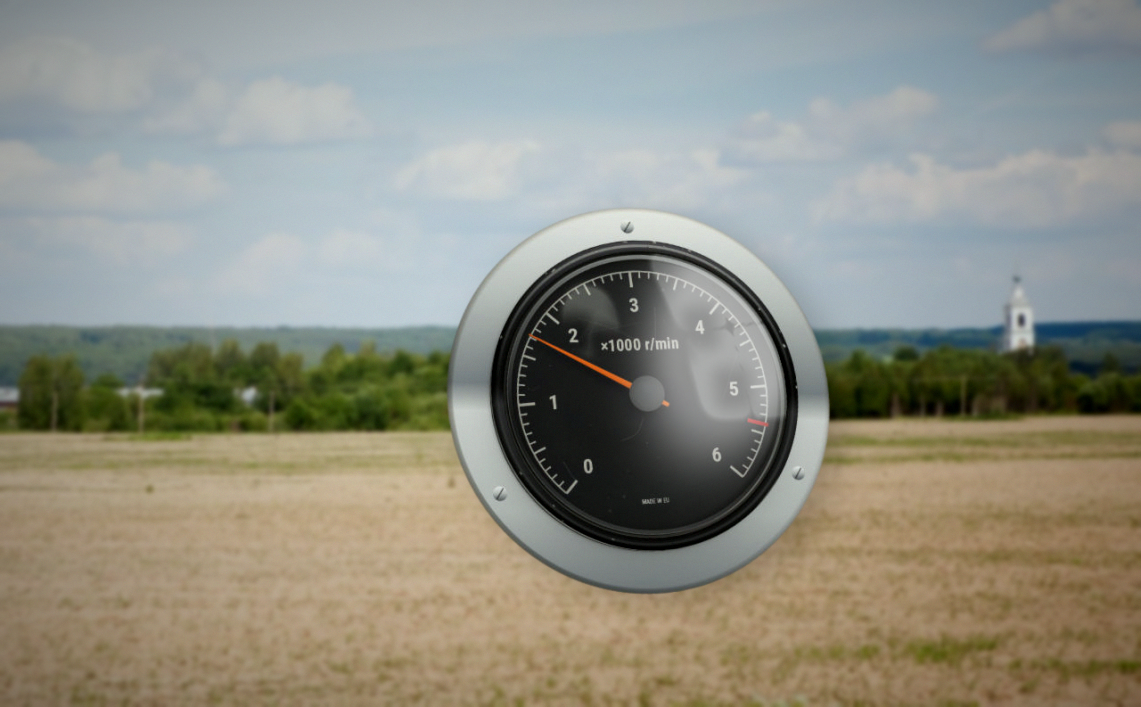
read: **1700** rpm
